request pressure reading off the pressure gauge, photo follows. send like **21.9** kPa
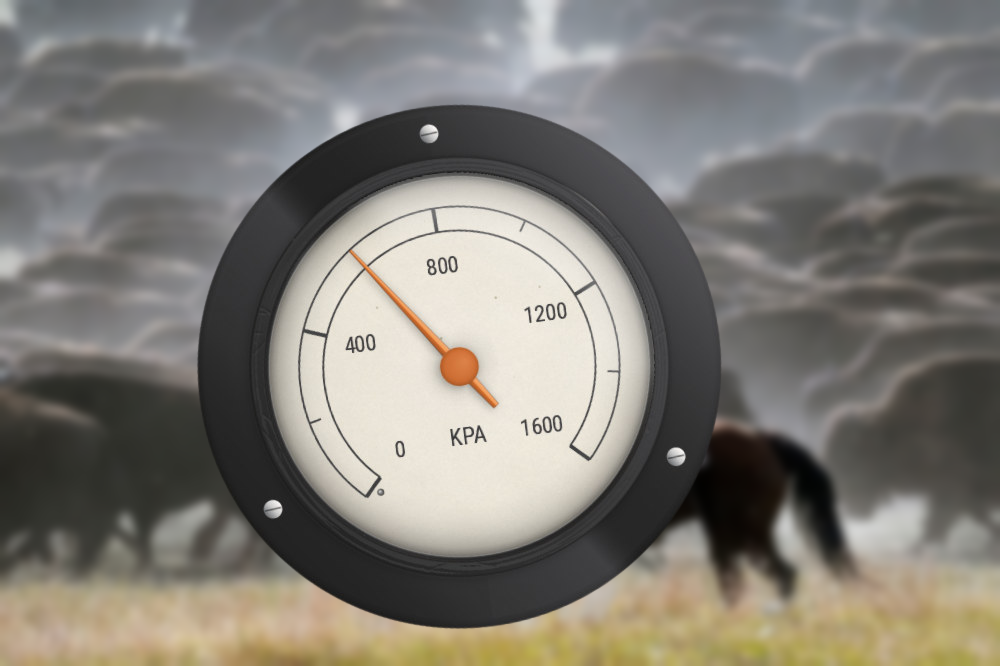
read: **600** kPa
